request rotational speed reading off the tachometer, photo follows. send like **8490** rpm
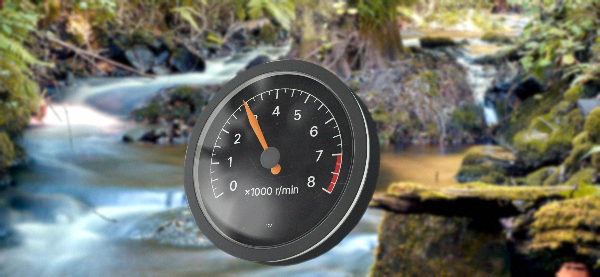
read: **3000** rpm
